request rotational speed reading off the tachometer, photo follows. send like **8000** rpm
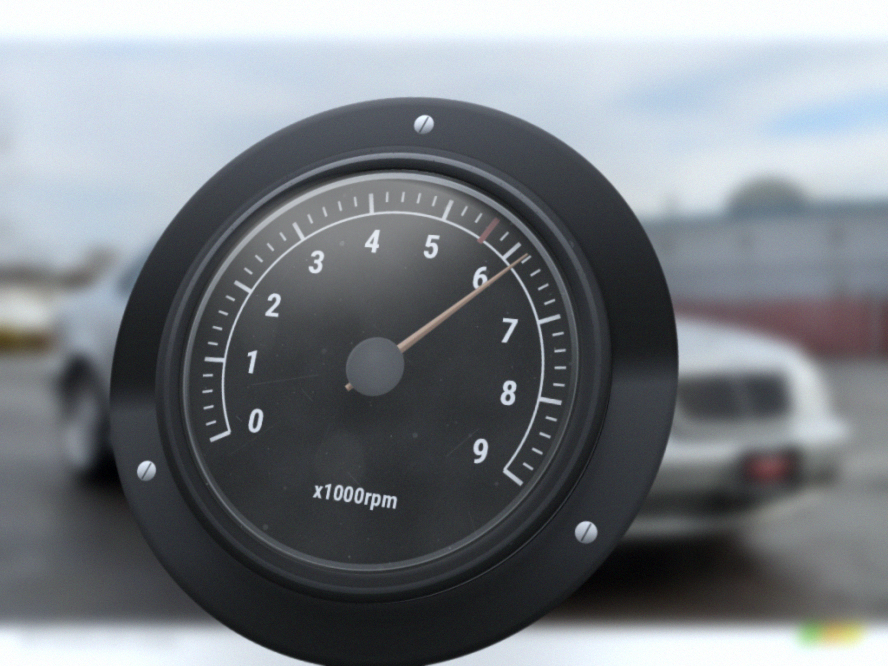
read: **6200** rpm
